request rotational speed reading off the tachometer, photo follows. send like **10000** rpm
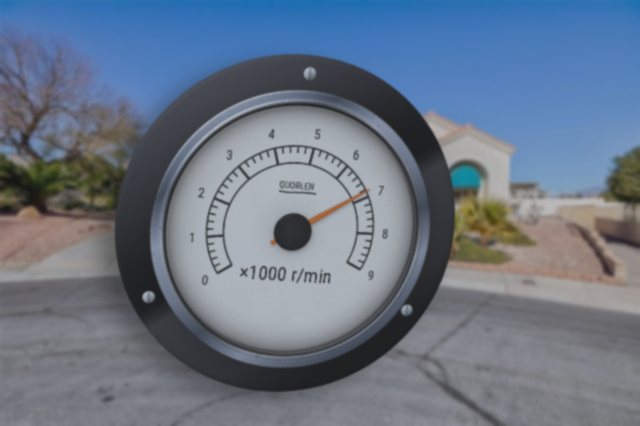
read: **6800** rpm
